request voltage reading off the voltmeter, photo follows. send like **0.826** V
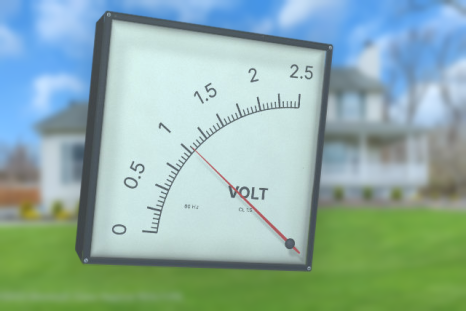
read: **1.05** V
